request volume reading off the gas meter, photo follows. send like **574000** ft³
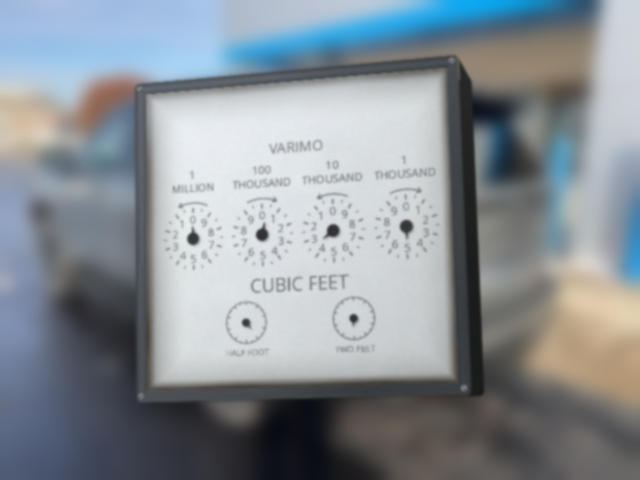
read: **3500** ft³
